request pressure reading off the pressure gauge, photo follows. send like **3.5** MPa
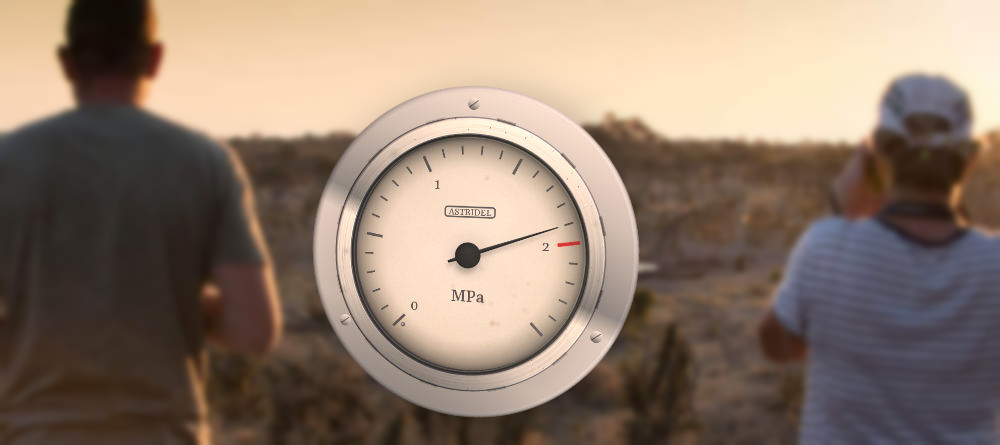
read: **1.9** MPa
